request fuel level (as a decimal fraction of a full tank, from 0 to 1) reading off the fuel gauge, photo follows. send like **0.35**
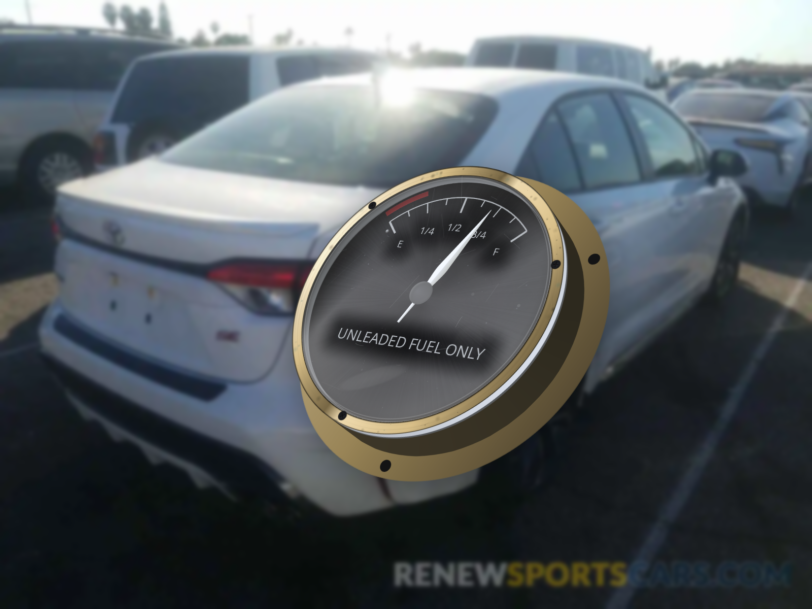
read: **0.75**
